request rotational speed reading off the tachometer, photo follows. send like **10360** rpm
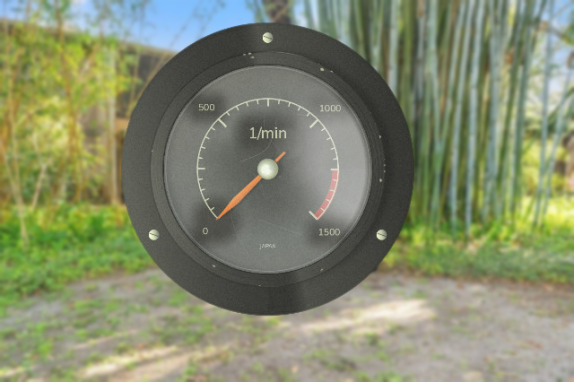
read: **0** rpm
